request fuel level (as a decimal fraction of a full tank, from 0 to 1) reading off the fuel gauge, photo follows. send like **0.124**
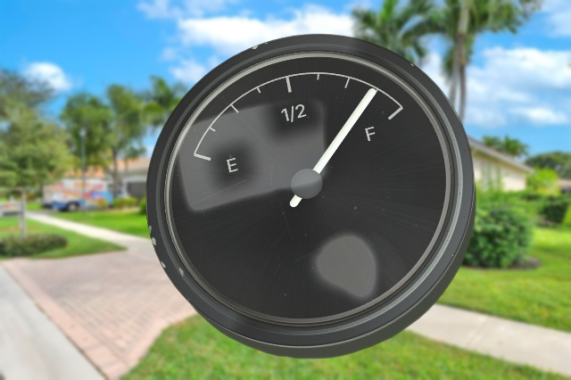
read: **0.875**
